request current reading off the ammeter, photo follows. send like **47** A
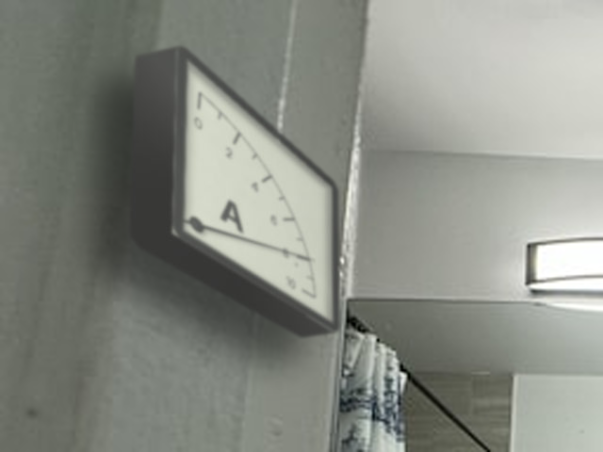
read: **8** A
